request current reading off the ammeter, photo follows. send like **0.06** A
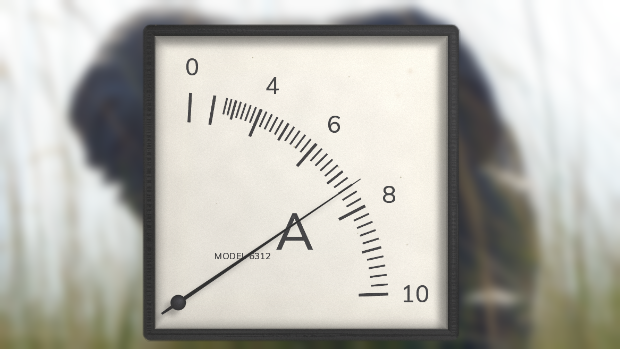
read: **7.4** A
